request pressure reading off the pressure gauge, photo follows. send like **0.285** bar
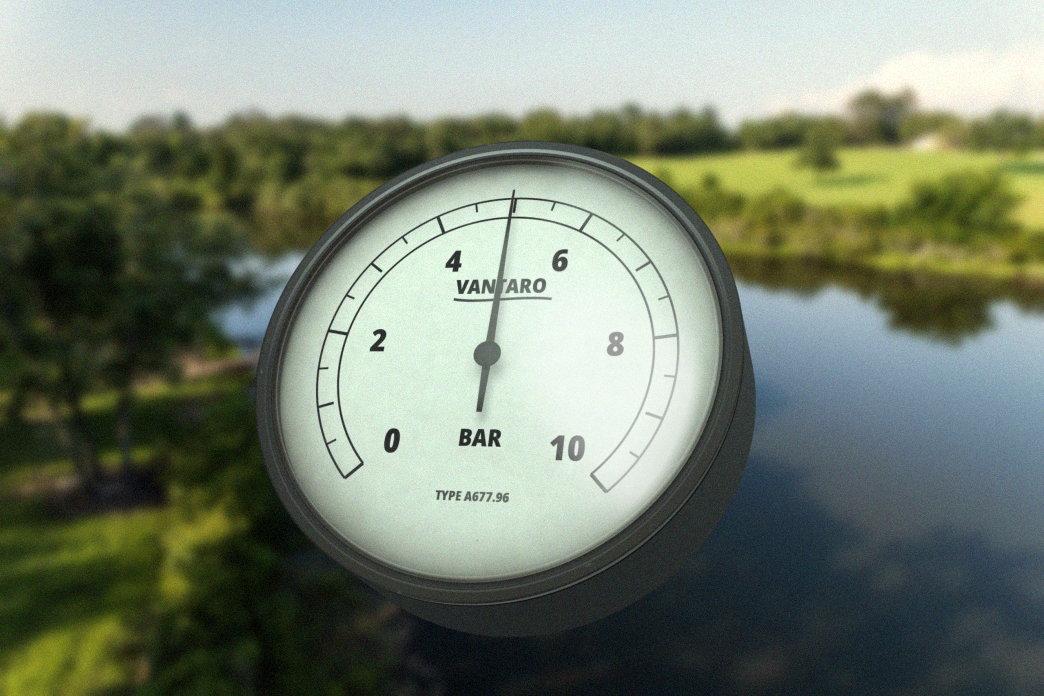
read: **5** bar
